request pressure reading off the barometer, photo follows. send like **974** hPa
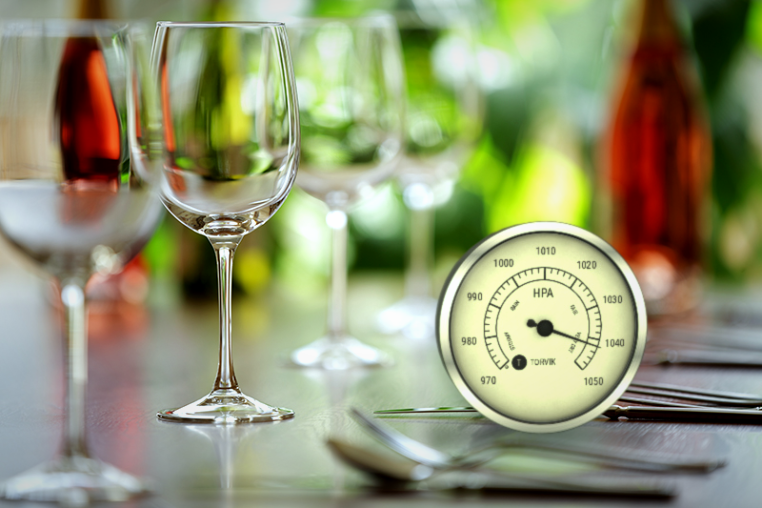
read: **1042** hPa
